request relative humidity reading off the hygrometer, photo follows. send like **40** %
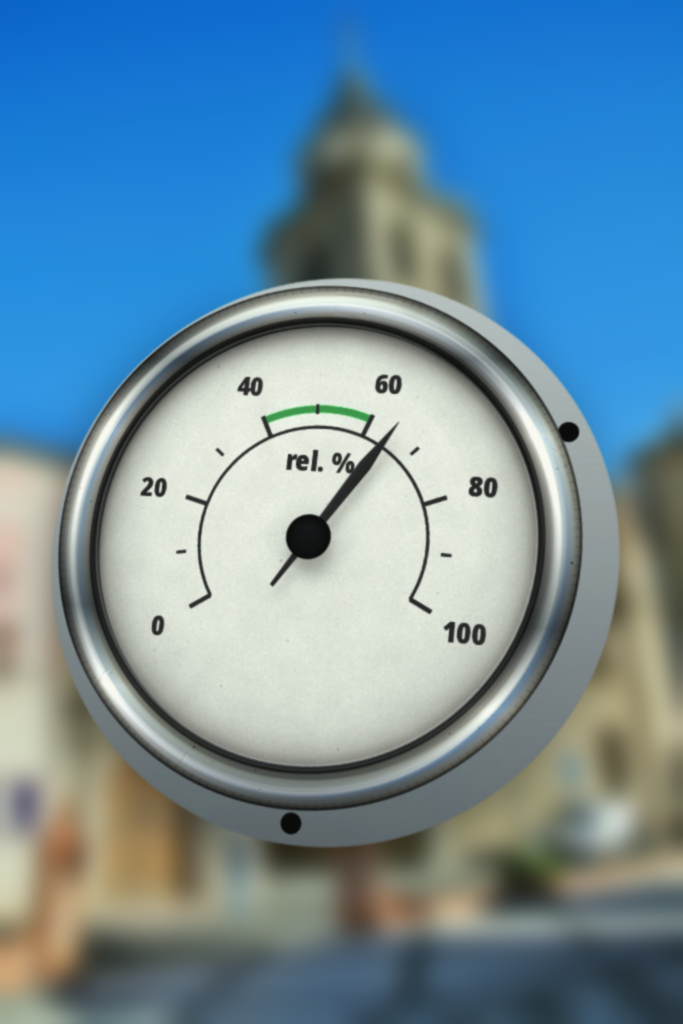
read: **65** %
